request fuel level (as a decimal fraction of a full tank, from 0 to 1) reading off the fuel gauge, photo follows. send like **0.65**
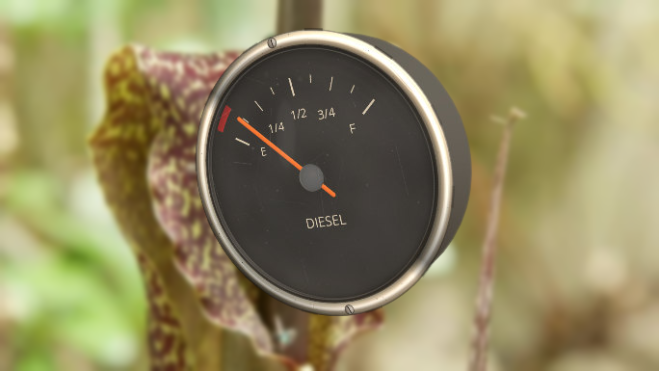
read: **0.125**
